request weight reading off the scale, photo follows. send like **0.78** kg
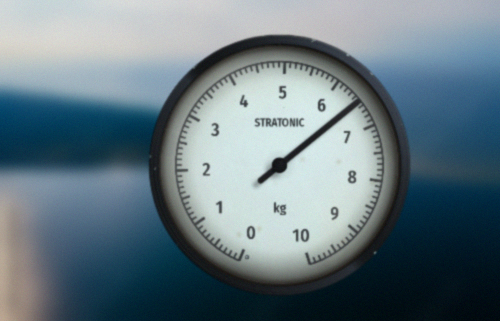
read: **6.5** kg
